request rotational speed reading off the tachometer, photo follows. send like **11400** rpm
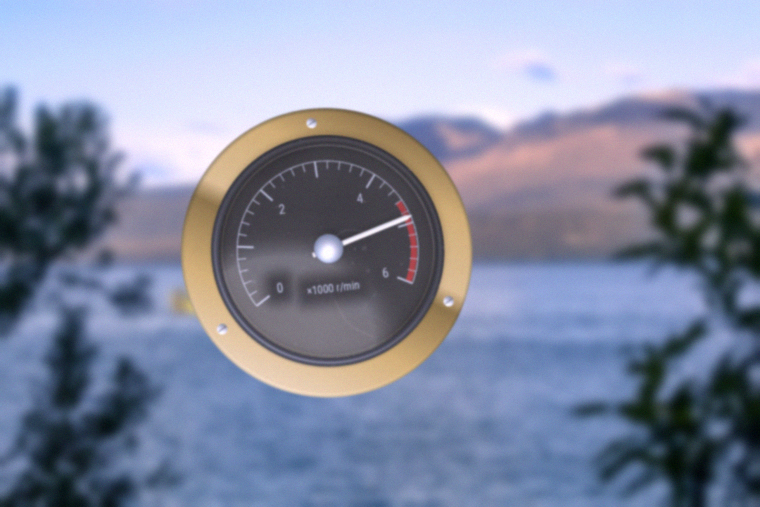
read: **4900** rpm
